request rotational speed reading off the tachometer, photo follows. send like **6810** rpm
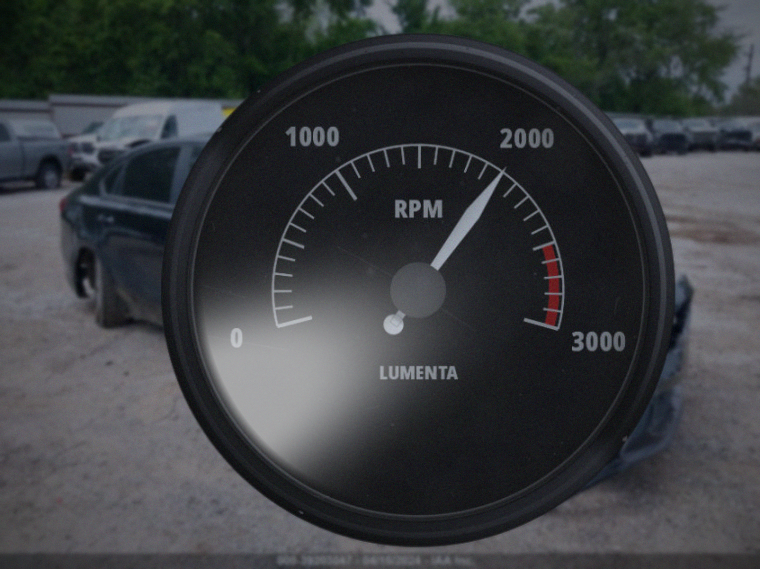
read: **2000** rpm
